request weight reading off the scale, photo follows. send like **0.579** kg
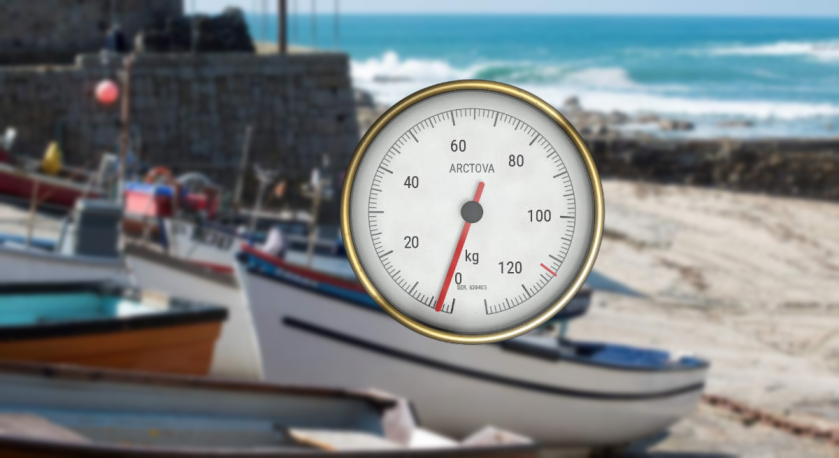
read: **3** kg
